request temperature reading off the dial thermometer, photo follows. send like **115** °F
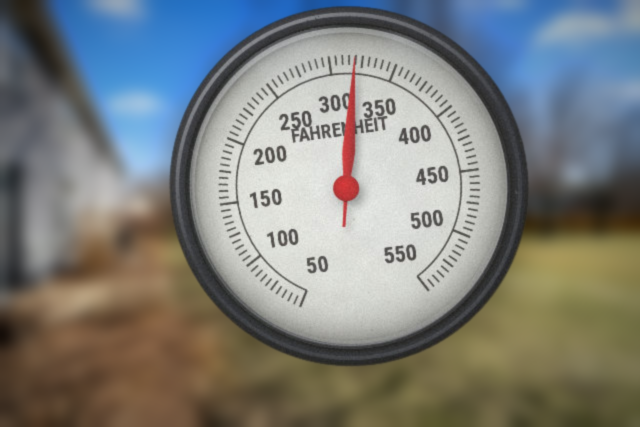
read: **320** °F
